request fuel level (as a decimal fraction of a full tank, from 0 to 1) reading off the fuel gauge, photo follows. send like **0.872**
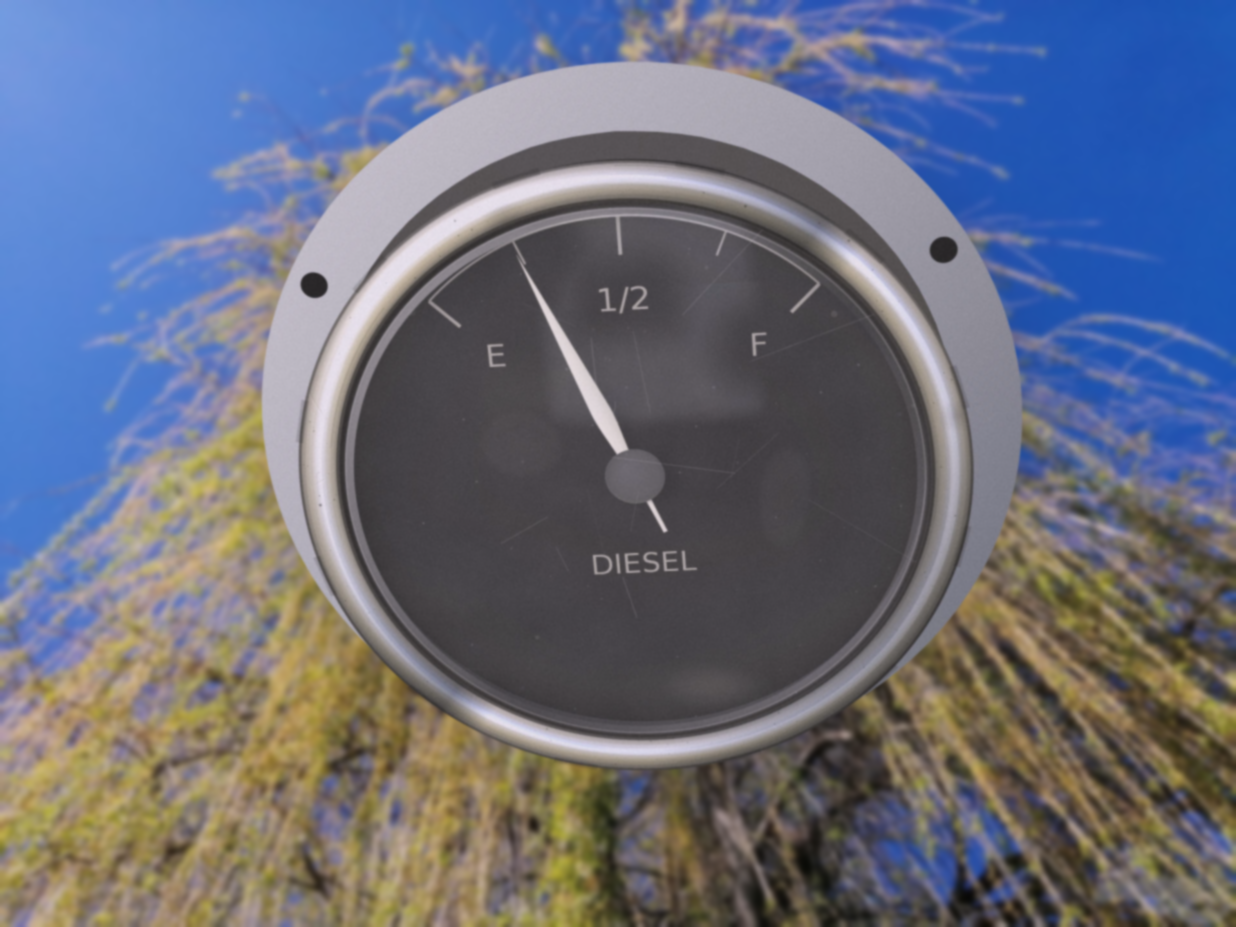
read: **0.25**
